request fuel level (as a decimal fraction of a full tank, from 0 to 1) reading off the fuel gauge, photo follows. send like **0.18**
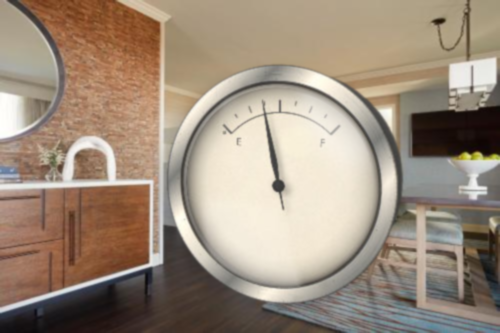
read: **0.375**
